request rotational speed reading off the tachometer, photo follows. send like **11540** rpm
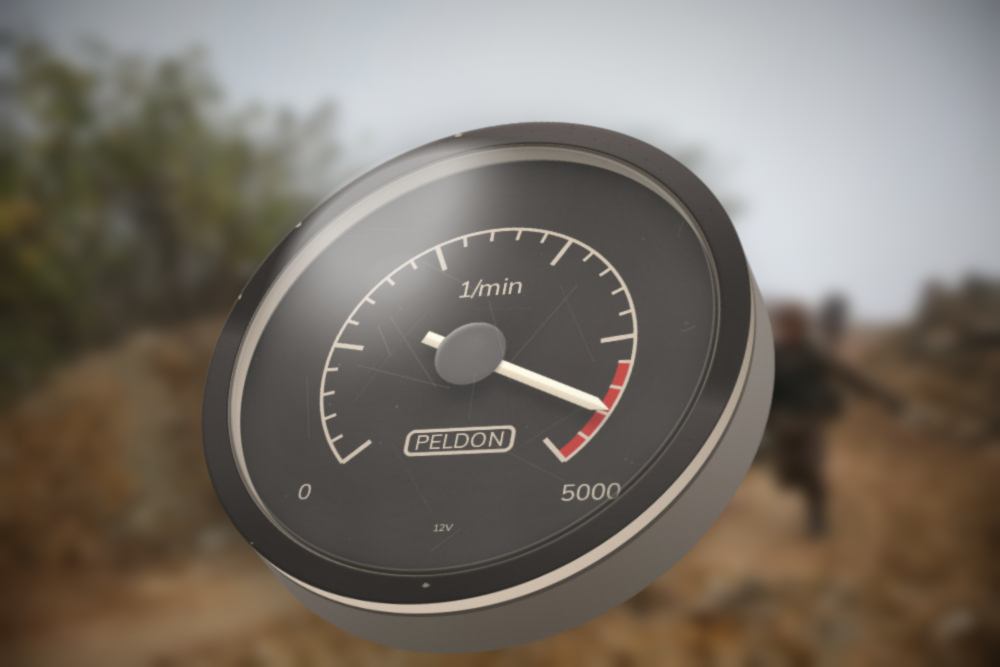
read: **4600** rpm
